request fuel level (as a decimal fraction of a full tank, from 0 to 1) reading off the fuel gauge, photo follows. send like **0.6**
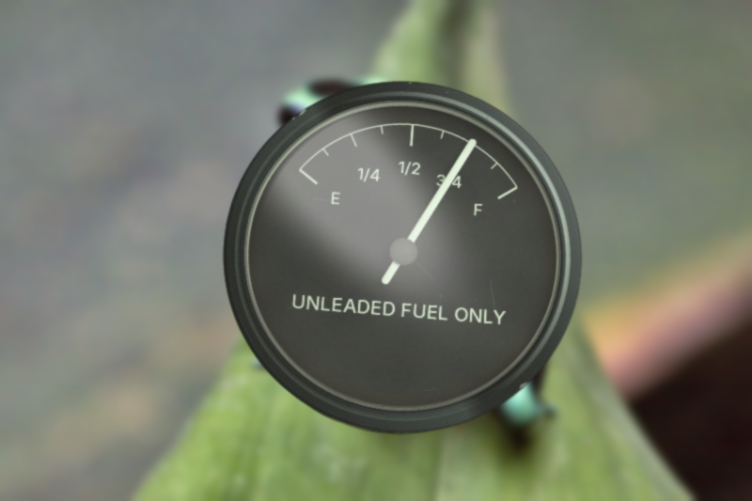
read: **0.75**
